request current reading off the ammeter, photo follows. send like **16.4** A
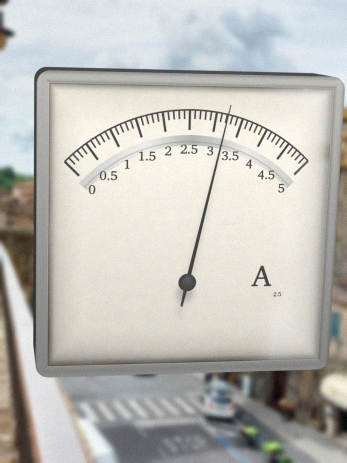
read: **3.2** A
